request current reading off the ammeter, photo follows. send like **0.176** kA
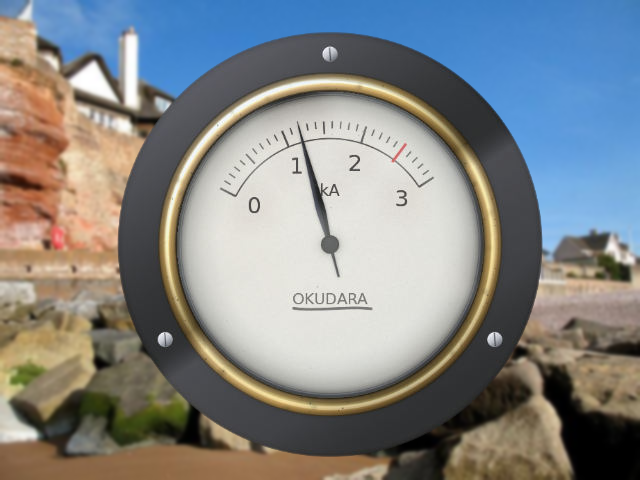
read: **1.2** kA
